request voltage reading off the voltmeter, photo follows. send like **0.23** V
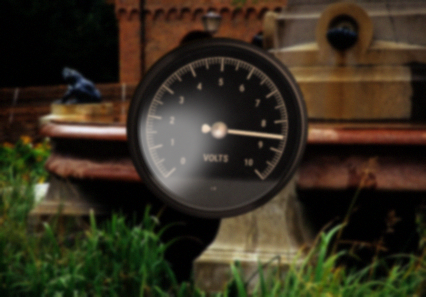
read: **8.5** V
